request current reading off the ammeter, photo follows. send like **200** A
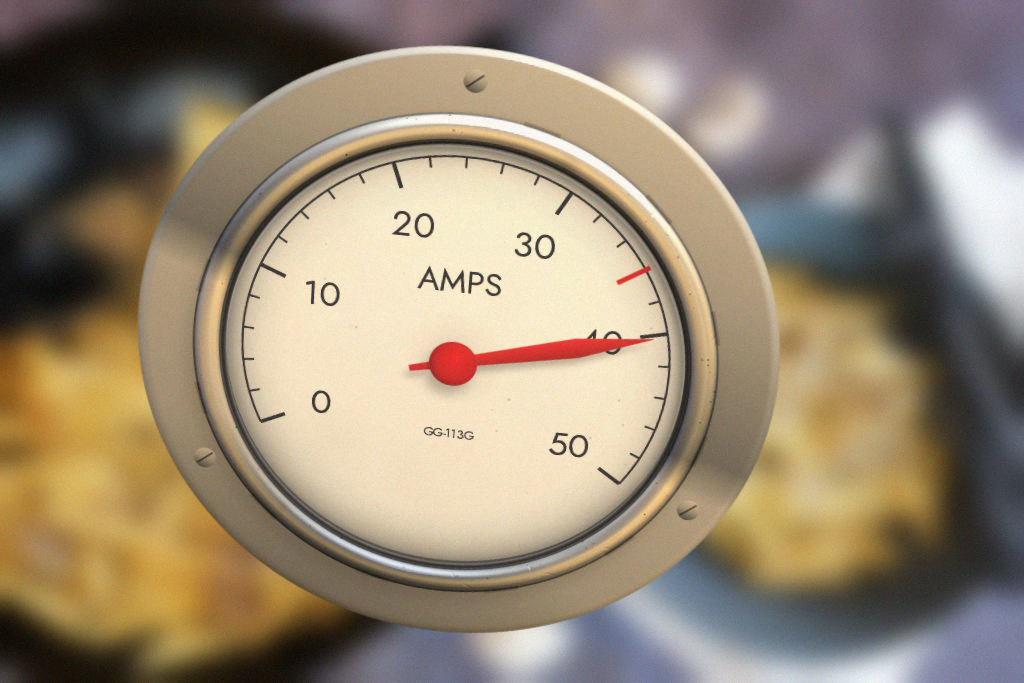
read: **40** A
